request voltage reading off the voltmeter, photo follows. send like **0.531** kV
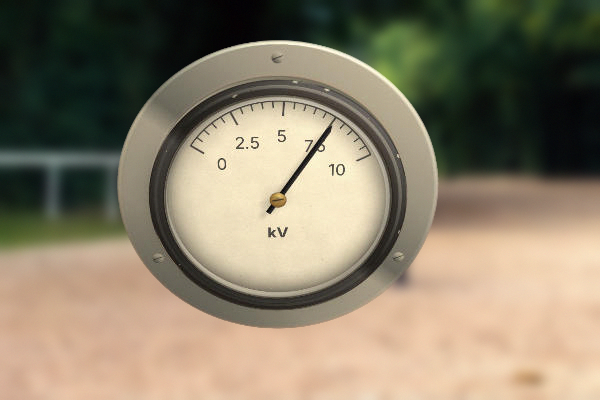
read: **7.5** kV
